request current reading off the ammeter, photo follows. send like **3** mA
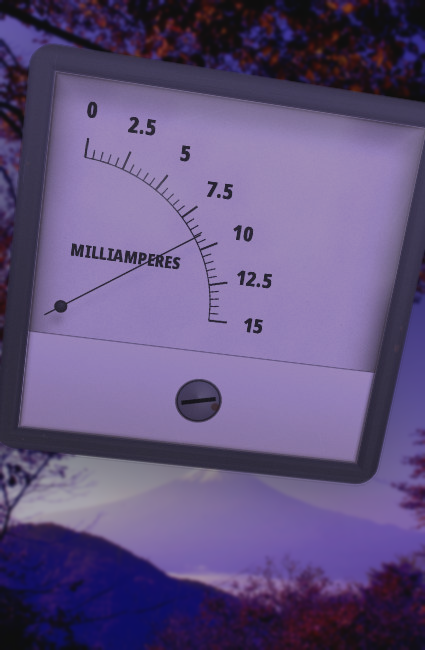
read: **9** mA
